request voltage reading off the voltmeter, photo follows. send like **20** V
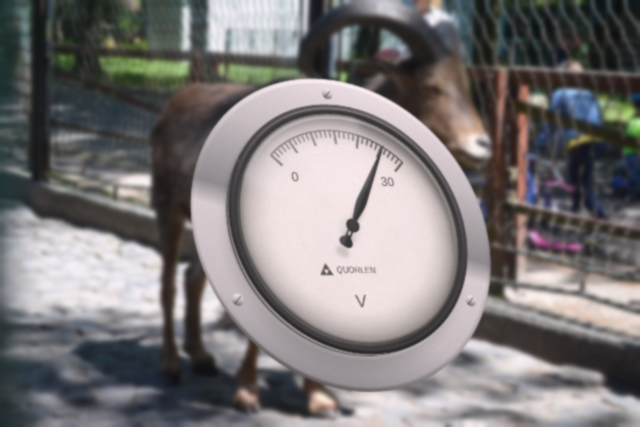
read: **25** V
